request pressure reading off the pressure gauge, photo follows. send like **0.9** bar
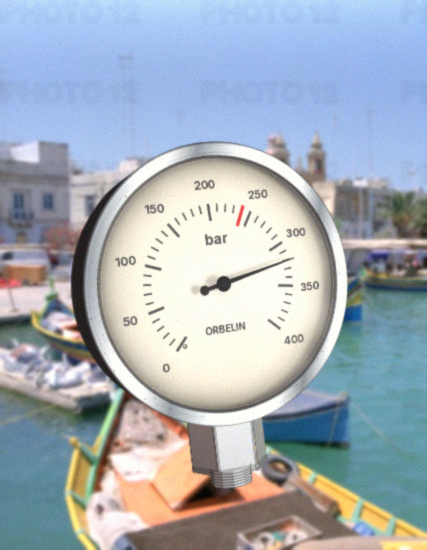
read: **320** bar
